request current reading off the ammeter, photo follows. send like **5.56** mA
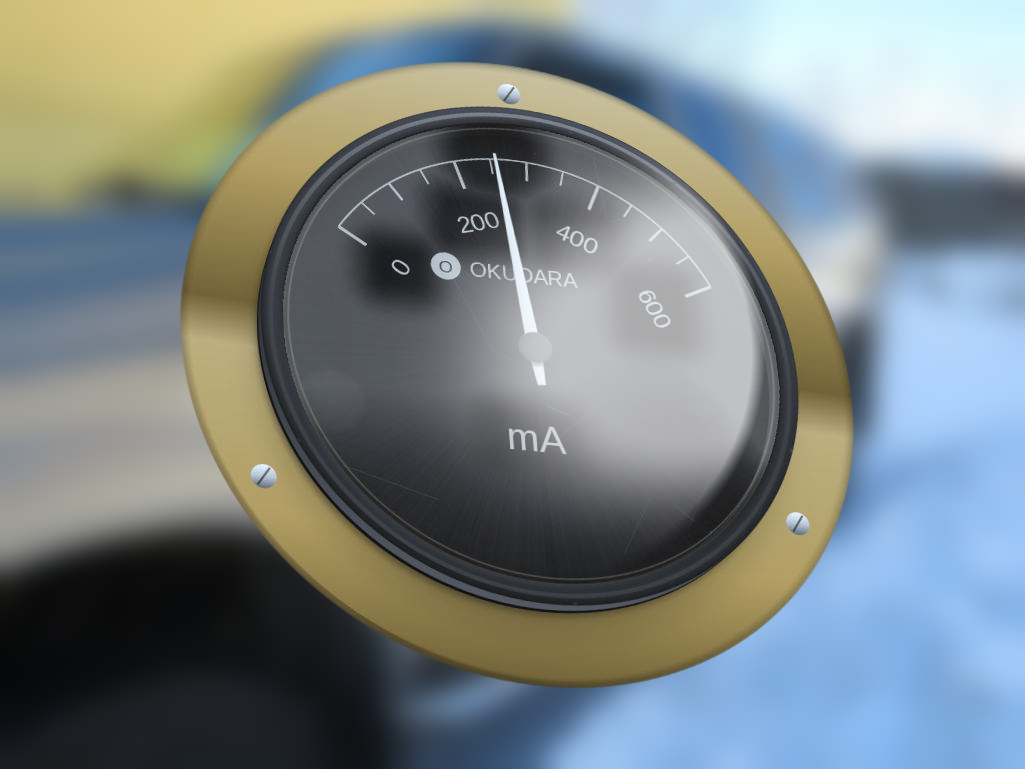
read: **250** mA
